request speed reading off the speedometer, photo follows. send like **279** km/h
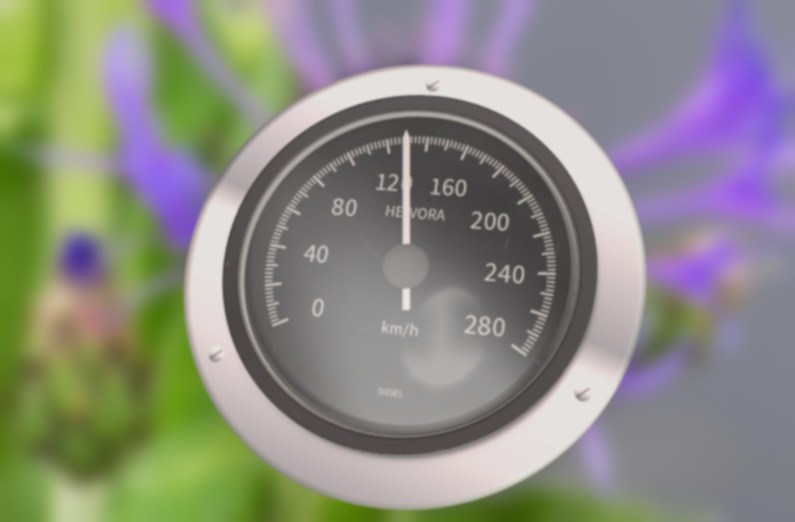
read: **130** km/h
